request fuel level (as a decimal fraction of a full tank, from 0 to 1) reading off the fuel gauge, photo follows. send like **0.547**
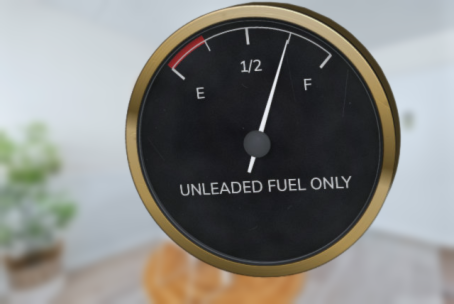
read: **0.75**
